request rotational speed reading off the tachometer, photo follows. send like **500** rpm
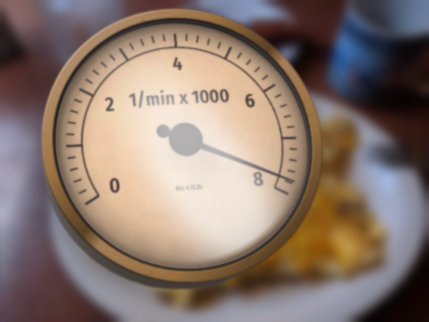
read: **7800** rpm
